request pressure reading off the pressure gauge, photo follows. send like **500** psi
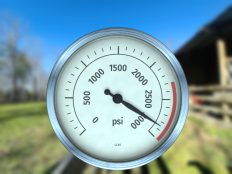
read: **2850** psi
